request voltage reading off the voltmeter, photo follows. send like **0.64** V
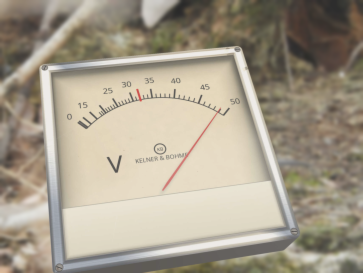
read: **49** V
